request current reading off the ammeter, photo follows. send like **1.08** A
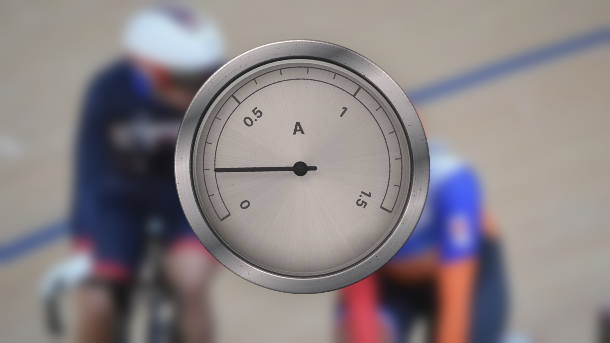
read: **0.2** A
